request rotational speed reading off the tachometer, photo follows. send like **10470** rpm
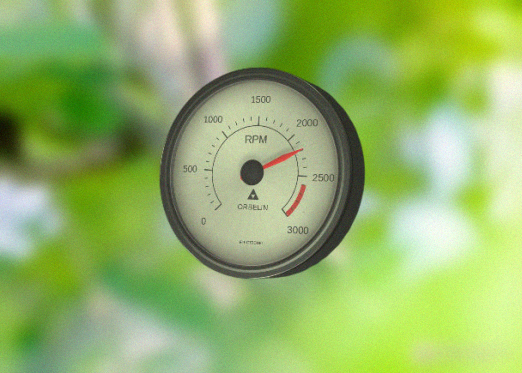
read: **2200** rpm
